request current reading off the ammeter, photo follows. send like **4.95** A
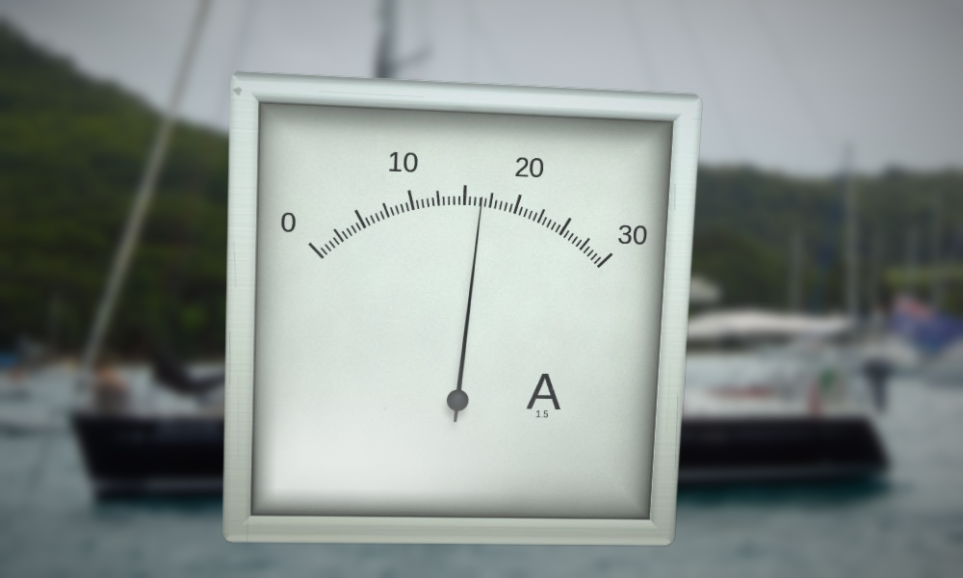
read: **16.5** A
